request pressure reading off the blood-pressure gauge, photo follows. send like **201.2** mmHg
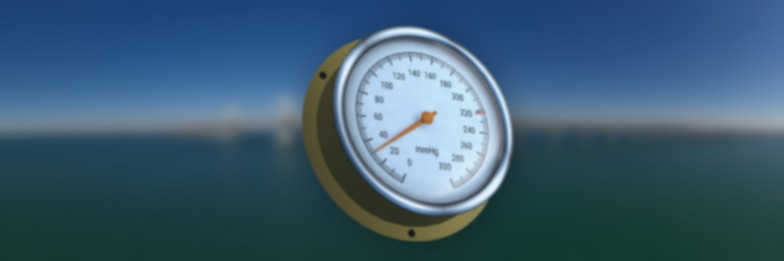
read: **30** mmHg
